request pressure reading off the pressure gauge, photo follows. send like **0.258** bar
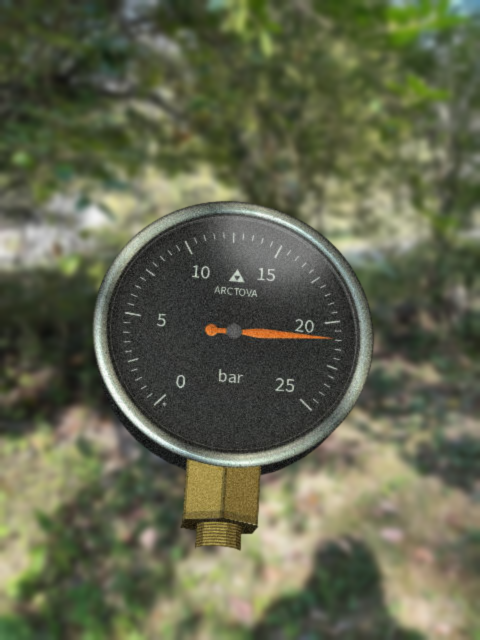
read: **21** bar
